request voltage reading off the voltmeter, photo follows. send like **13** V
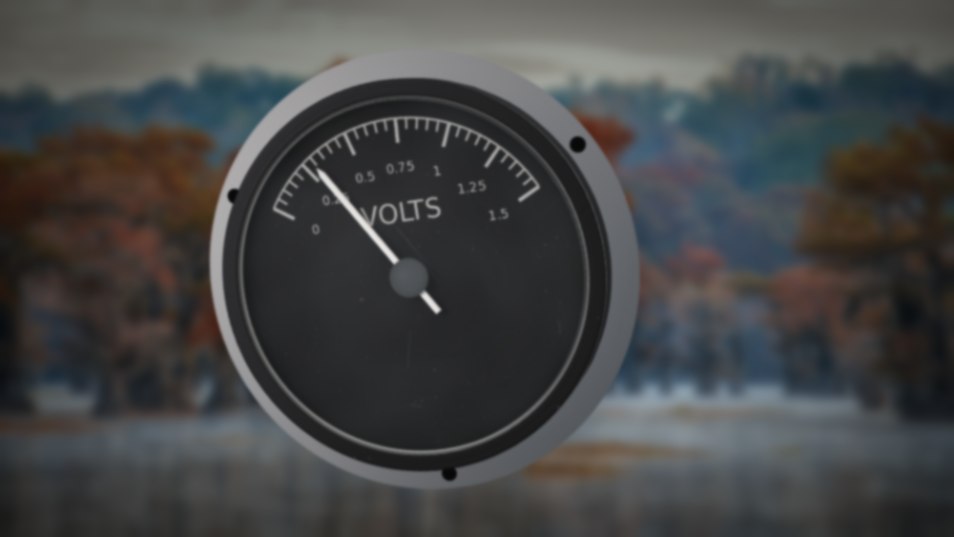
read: **0.3** V
